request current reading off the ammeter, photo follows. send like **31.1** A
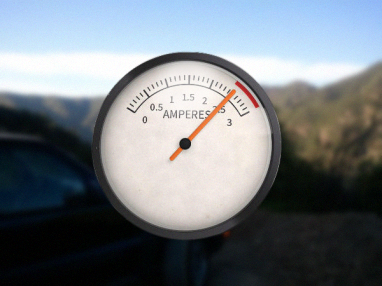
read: **2.5** A
